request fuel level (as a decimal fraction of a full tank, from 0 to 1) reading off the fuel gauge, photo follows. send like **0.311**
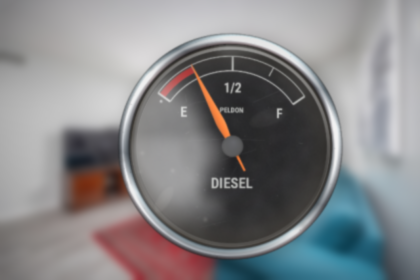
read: **0.25**
